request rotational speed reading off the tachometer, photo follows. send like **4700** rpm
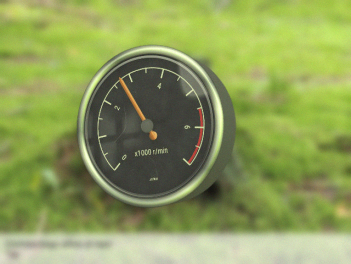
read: **2750** rpm
